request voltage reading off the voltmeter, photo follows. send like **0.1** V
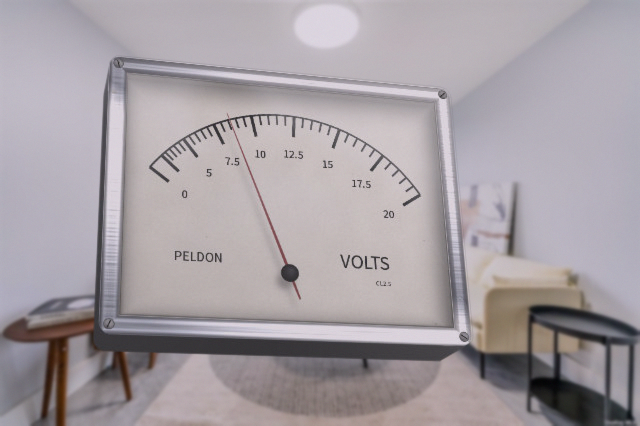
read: **8.5** V
